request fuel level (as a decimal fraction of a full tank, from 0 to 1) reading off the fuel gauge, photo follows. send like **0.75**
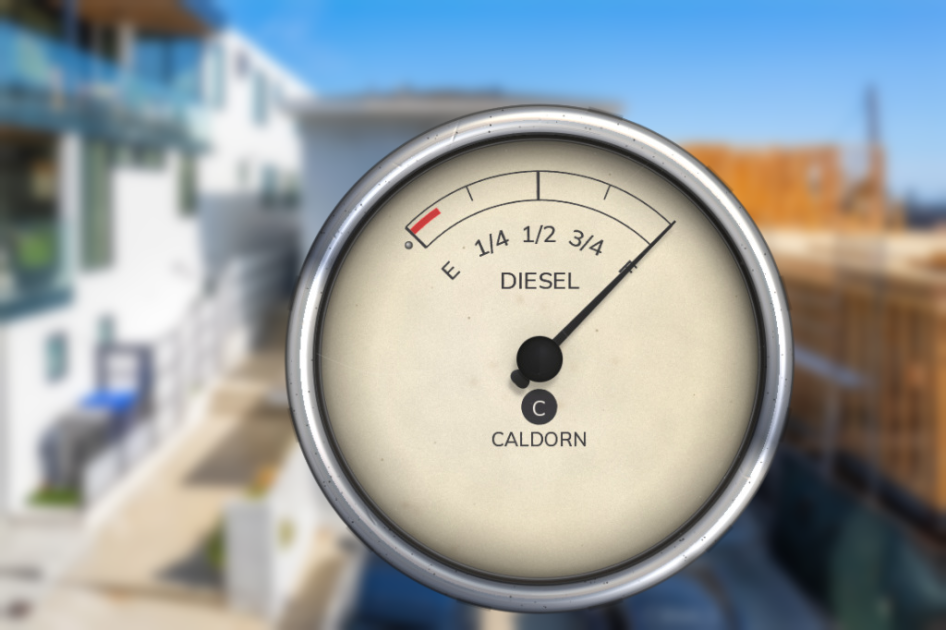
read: **1**
